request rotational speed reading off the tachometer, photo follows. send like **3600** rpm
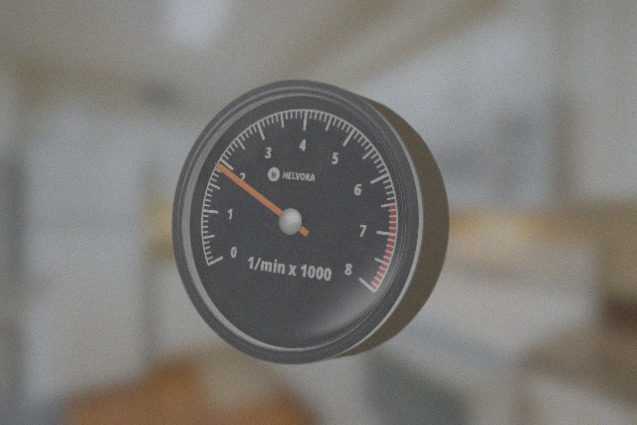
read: **1900** rpm
